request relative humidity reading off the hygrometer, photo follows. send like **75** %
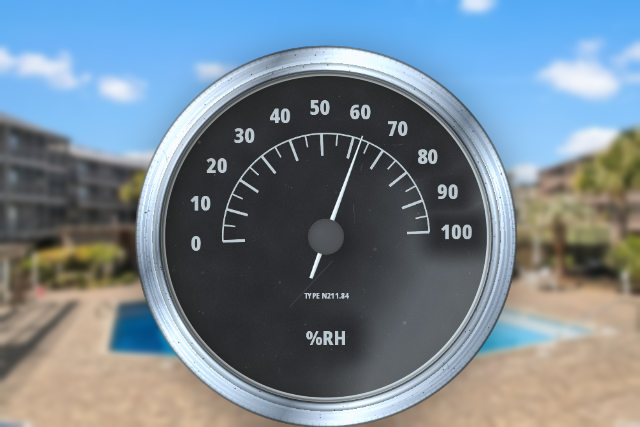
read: **62.5** %
